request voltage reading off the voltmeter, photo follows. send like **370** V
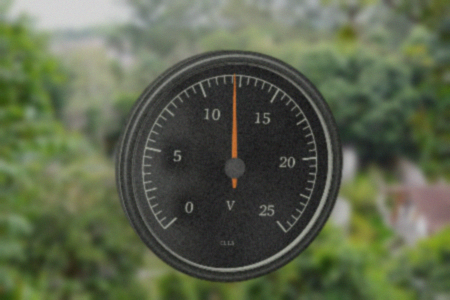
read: **12** V
